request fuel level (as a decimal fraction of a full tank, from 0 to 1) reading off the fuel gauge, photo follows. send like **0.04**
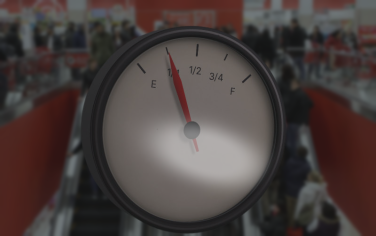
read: **0.25**
